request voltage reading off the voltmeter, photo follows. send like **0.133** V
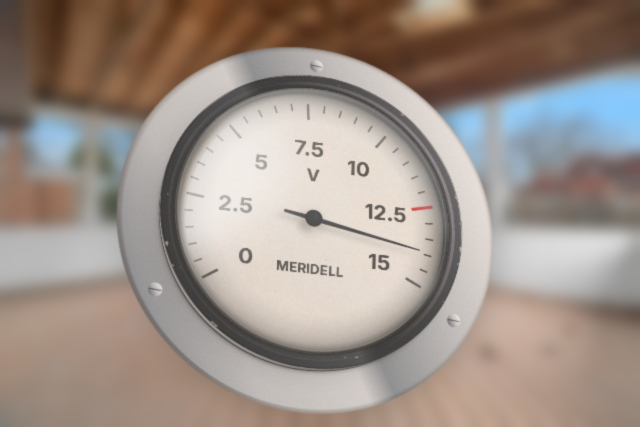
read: **14** V
